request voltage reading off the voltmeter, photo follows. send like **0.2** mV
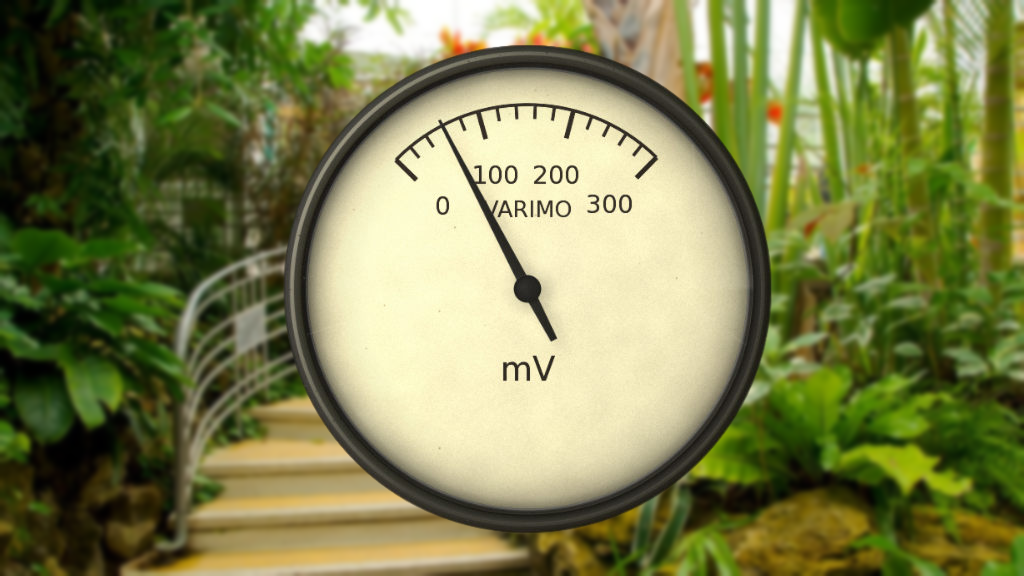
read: **60** mV
